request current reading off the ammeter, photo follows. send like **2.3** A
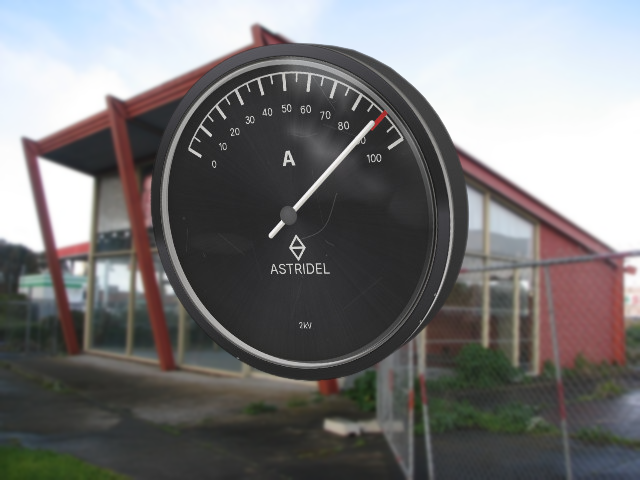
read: **90** A
